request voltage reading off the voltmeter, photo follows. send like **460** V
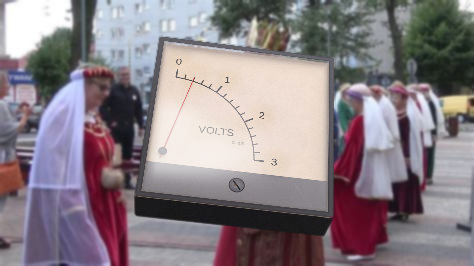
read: **0.4** V
